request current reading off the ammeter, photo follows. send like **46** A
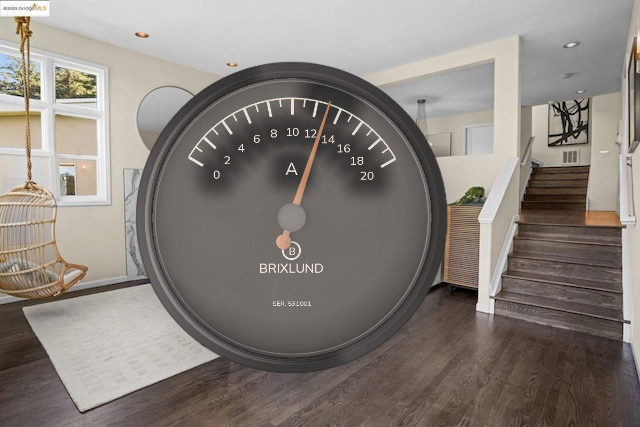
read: **13** A
